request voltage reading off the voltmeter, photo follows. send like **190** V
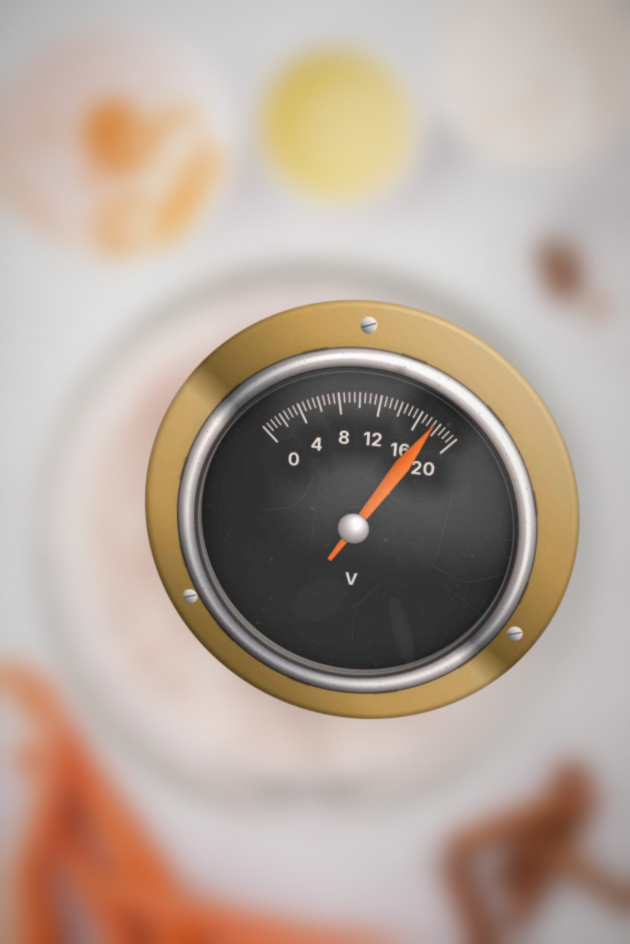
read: **17.5** V
